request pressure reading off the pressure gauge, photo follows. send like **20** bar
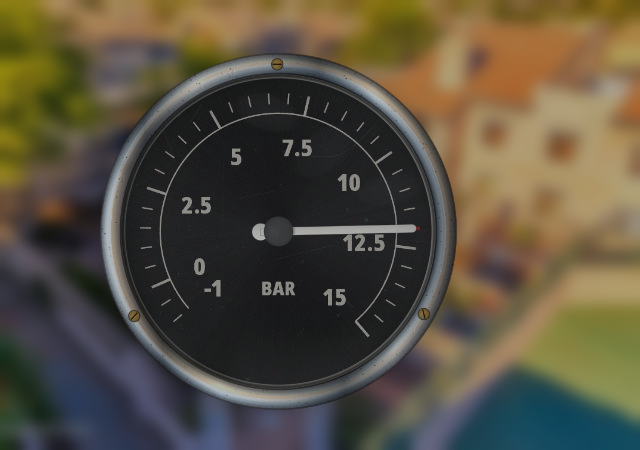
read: **12** bar
